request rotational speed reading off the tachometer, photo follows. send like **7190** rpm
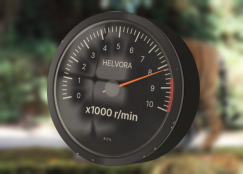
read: **8200** rpm
